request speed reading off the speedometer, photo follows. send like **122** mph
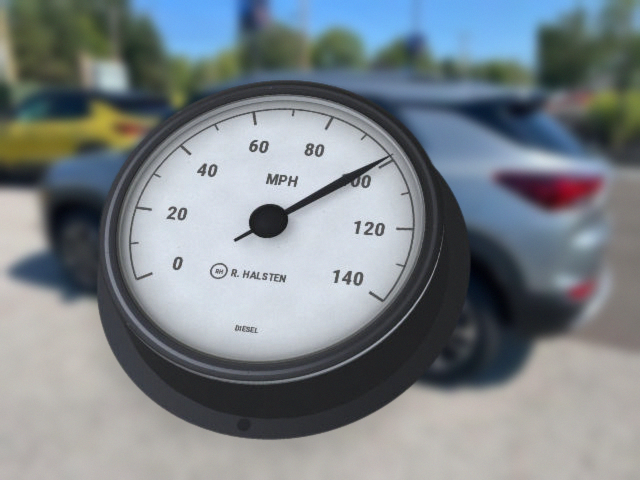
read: **100** mph
